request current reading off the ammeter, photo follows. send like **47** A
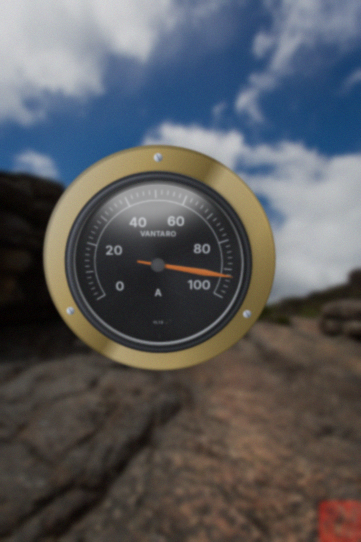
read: **92** A
